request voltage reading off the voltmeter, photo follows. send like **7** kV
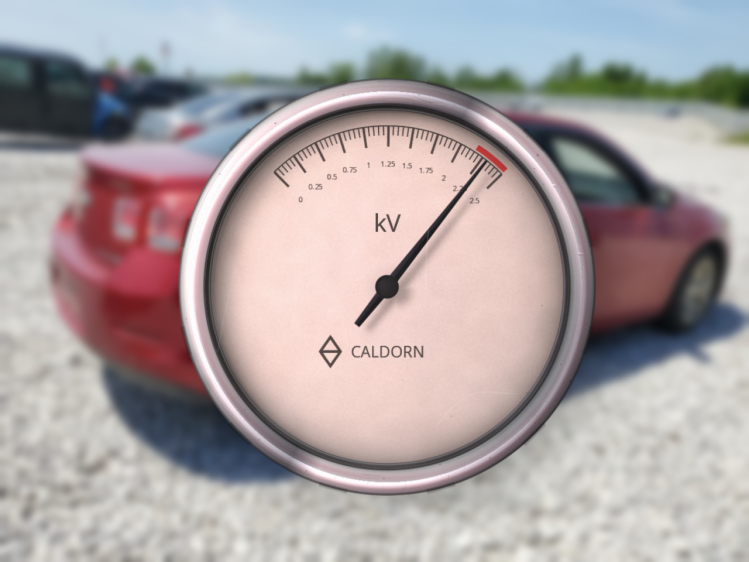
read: **2.3** kV
